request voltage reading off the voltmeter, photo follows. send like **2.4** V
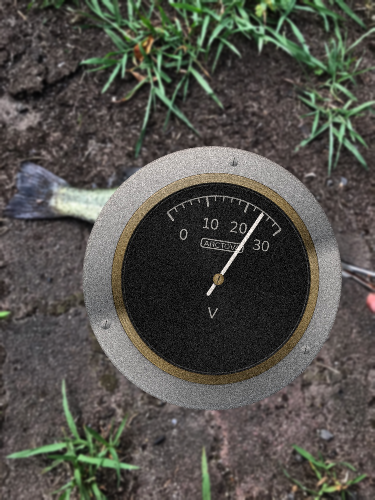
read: **24** V
